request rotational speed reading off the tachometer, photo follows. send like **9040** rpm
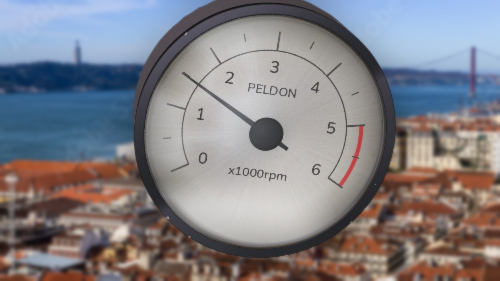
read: **1500** rpm
